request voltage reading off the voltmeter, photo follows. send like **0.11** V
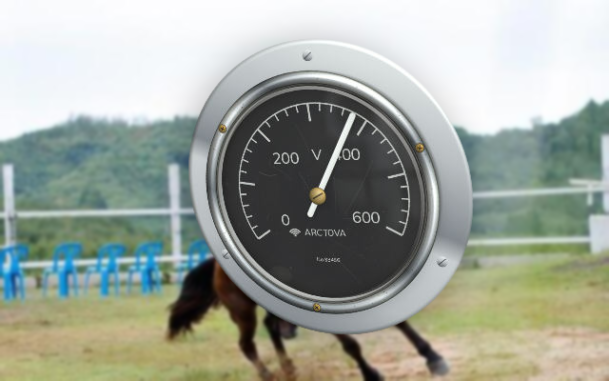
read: **380** V
